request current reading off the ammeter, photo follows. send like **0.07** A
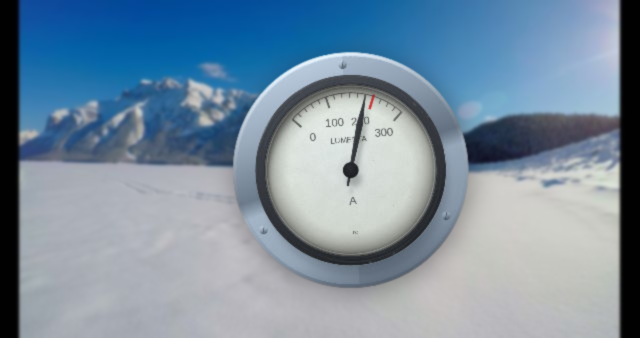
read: **200** A
